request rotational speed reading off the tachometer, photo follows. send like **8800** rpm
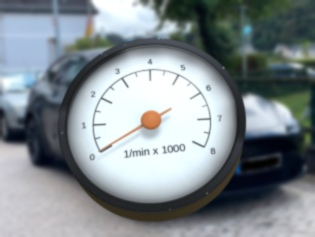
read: **0** rpm
